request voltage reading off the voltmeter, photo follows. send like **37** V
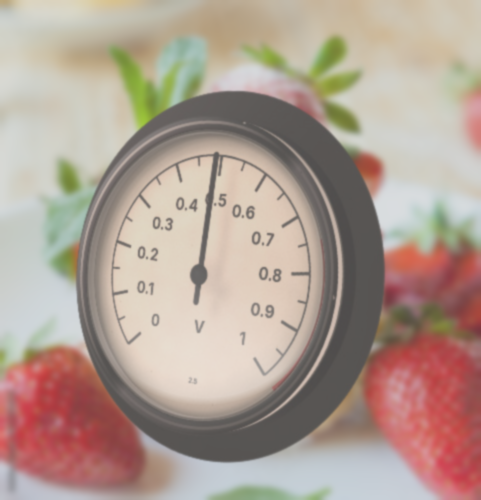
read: **0.5** V
